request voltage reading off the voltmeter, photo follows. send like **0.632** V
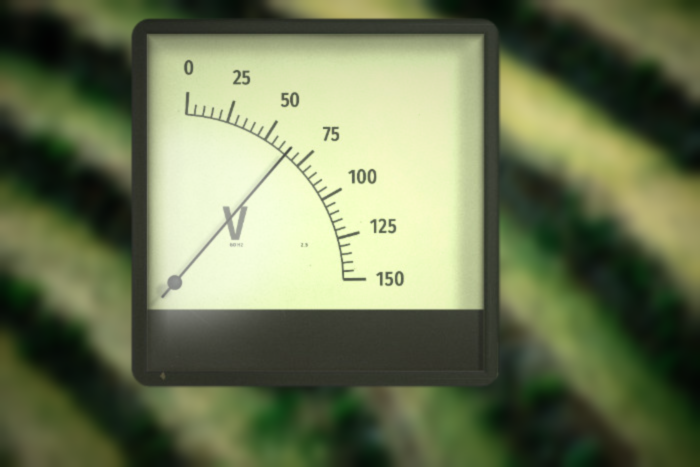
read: **65** V
